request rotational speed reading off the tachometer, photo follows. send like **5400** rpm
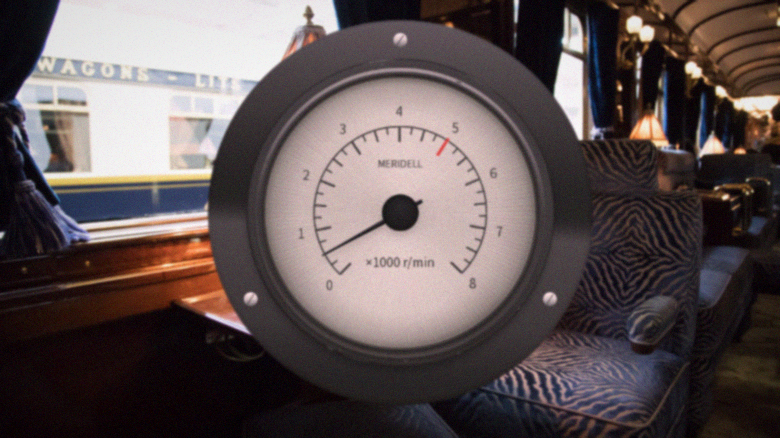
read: **500** rpm
